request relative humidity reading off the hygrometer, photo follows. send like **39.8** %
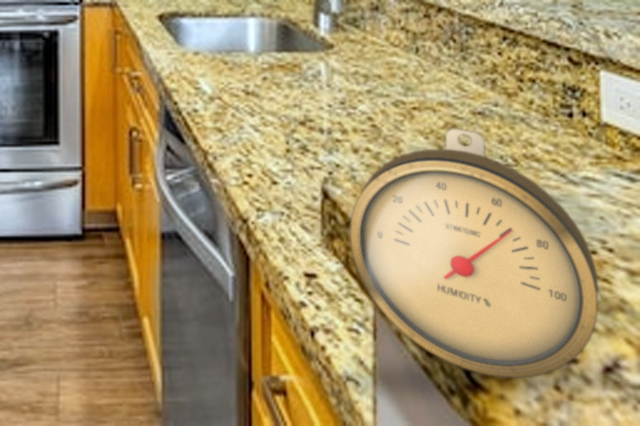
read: **70** %
